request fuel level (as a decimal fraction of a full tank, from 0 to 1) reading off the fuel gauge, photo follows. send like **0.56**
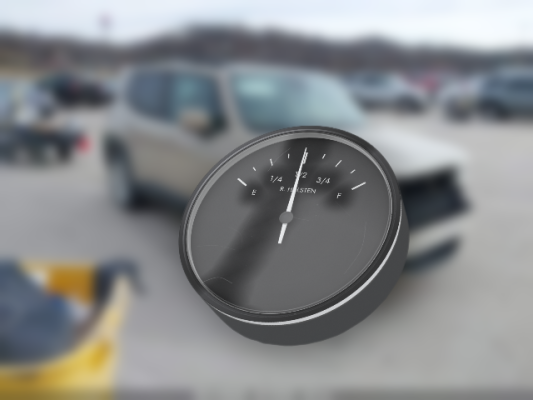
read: **0.5**
